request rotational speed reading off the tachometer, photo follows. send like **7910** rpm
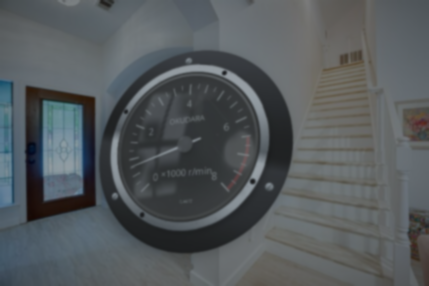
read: **750** rpm
